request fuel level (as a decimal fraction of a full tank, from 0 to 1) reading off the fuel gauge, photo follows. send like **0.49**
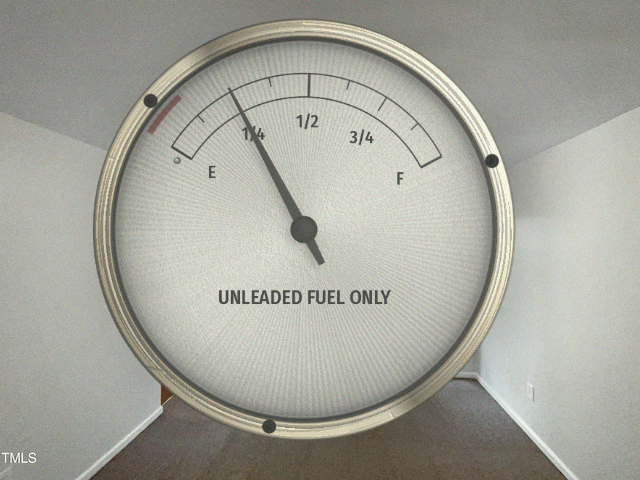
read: **0.25**
